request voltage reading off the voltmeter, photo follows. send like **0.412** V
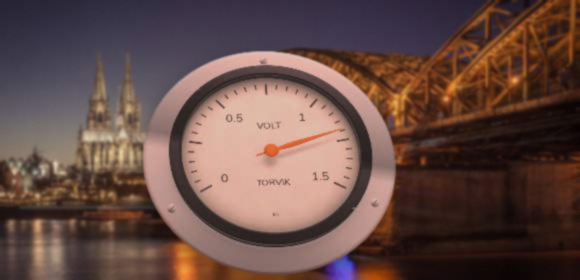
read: **1.2** V
